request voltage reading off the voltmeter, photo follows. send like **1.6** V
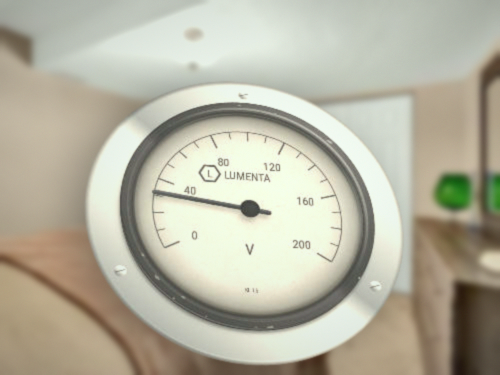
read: **30** V
